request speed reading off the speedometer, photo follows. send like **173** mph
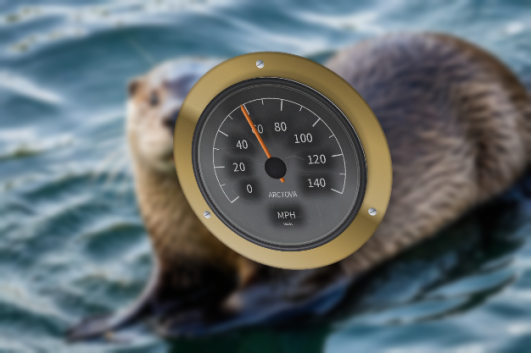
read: **60** mph
